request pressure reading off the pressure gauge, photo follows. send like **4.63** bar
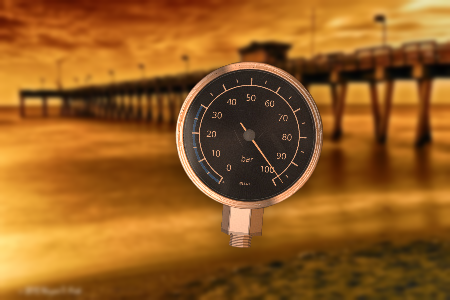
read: **97.5** bar
